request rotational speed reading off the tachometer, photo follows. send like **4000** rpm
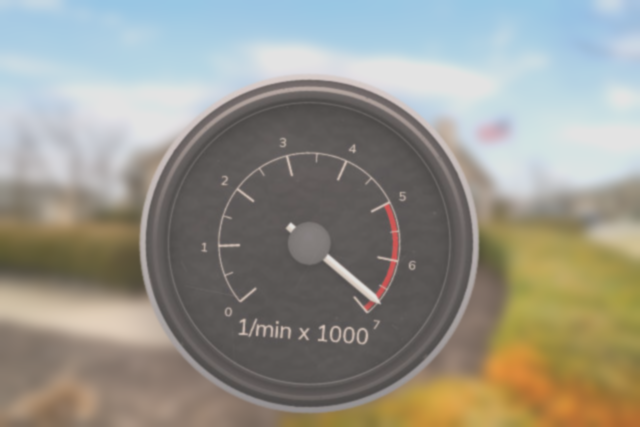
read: **6750** rpm
